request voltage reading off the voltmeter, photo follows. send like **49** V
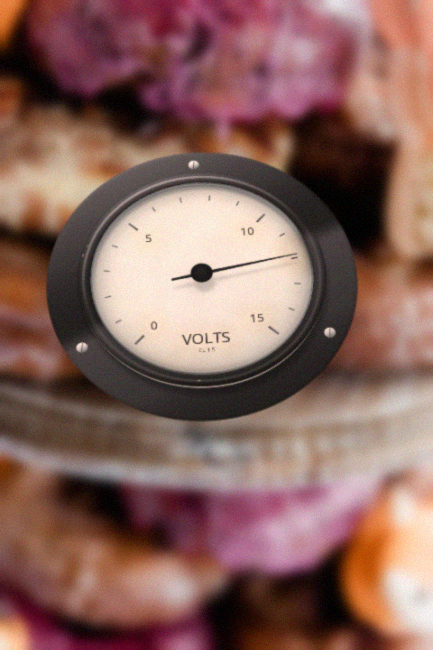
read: **12** V
